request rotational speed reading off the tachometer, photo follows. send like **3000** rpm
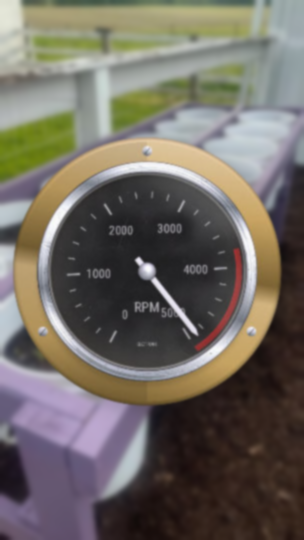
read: **4900** rpm
